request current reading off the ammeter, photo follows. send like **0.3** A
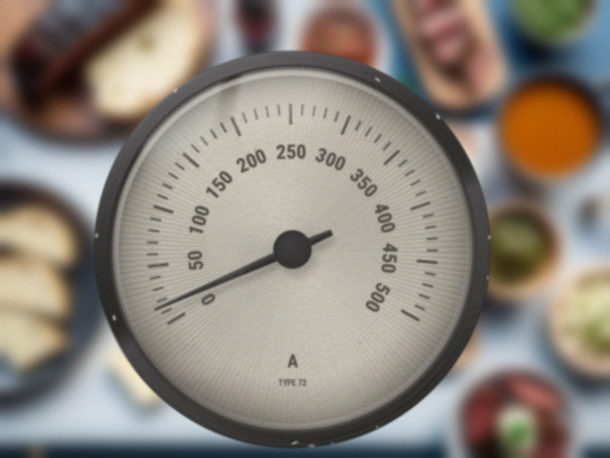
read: **15** A
